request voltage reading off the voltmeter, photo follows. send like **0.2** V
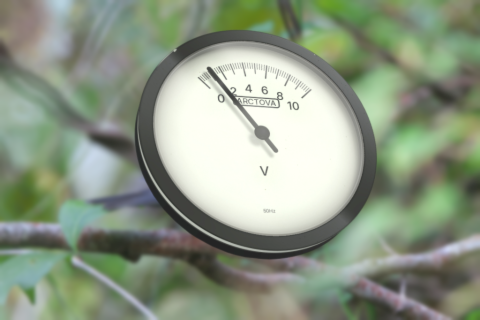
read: **1** V
